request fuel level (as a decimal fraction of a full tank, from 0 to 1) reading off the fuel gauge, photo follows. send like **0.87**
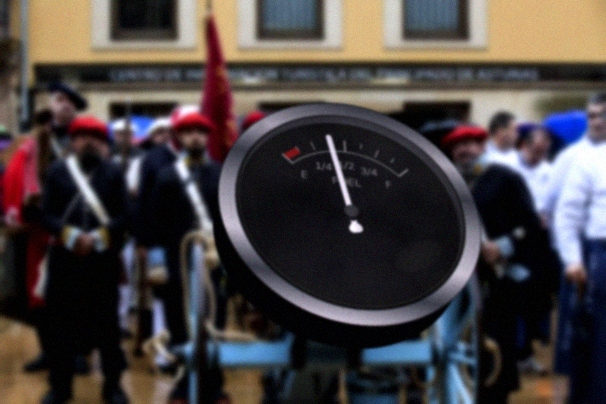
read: **0.375**
